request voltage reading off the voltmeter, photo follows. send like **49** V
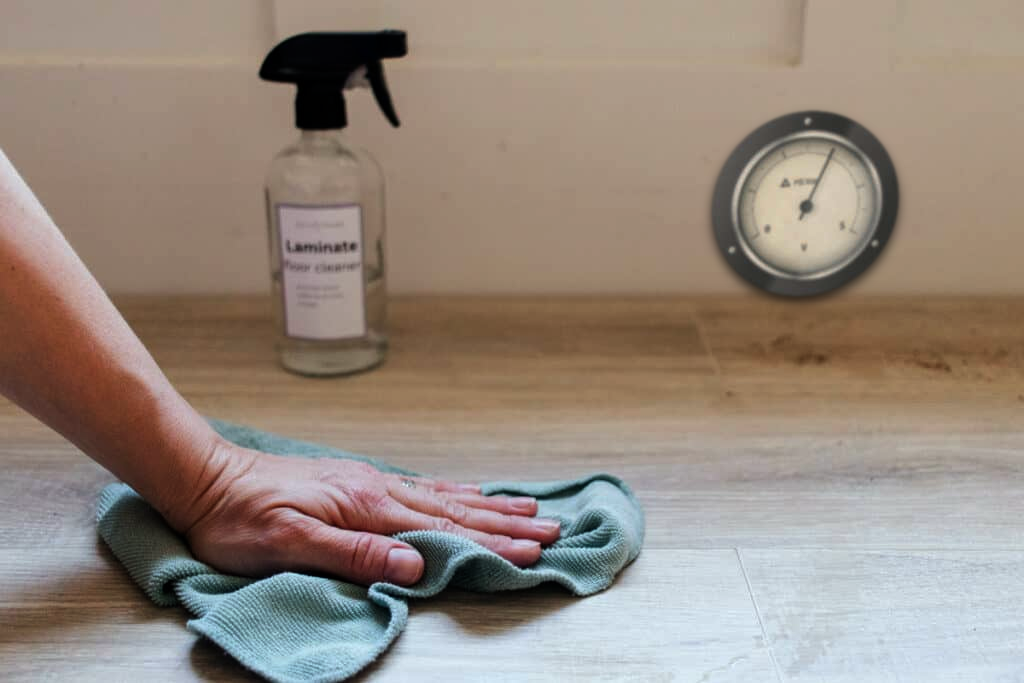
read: **3** V
